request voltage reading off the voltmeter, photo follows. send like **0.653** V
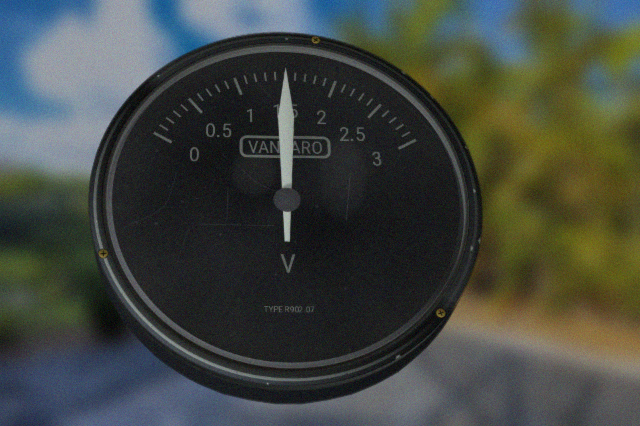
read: **1.5** V
